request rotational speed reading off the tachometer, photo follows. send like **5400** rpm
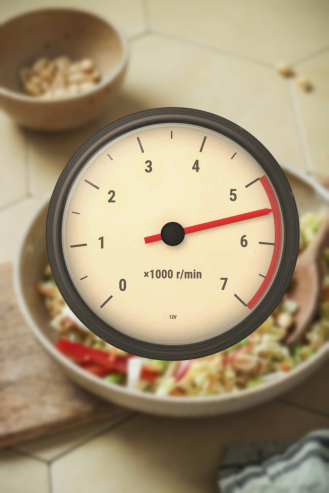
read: **5500** rpm
